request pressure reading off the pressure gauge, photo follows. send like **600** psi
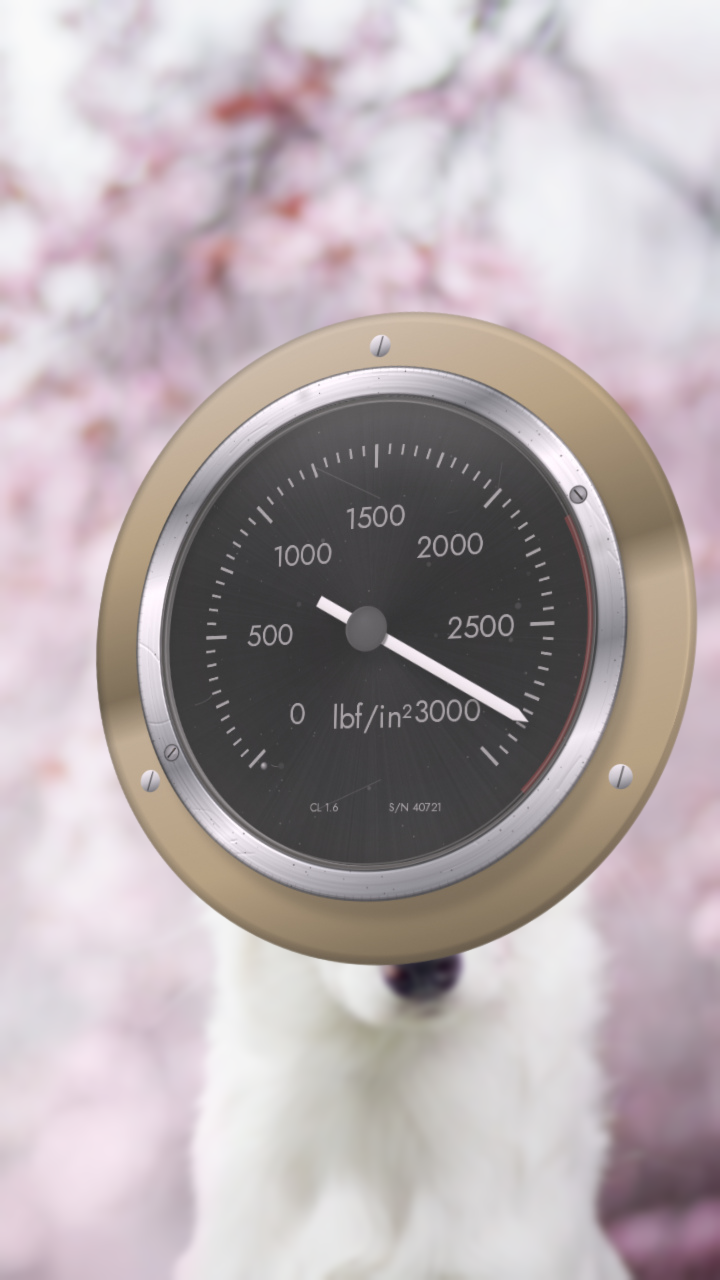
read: **2825** psi
